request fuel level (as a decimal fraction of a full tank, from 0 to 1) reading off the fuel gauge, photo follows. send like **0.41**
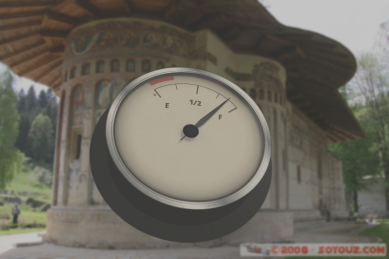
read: **0.875**
